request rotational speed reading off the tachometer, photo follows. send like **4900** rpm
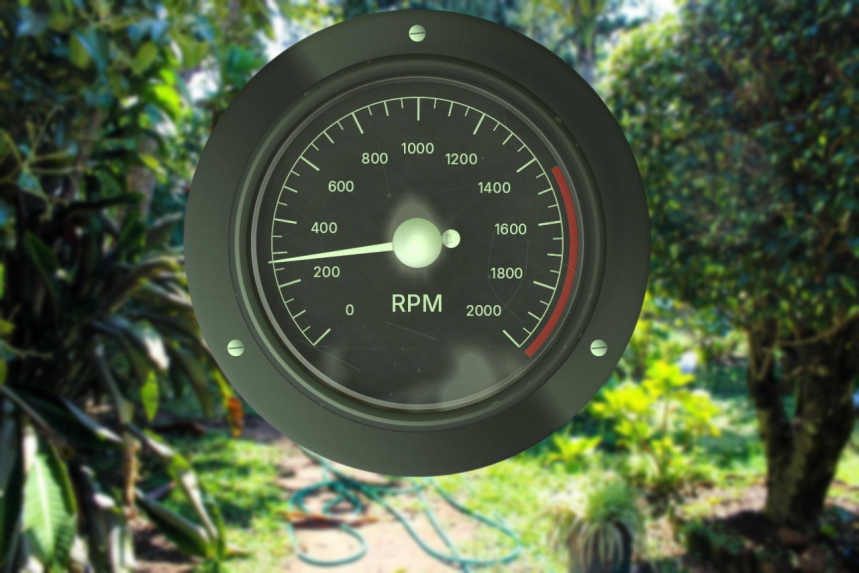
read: **275** rpm
